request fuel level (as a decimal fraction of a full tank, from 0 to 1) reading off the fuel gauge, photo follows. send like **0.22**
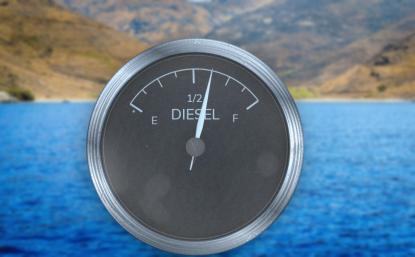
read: **0.625**
